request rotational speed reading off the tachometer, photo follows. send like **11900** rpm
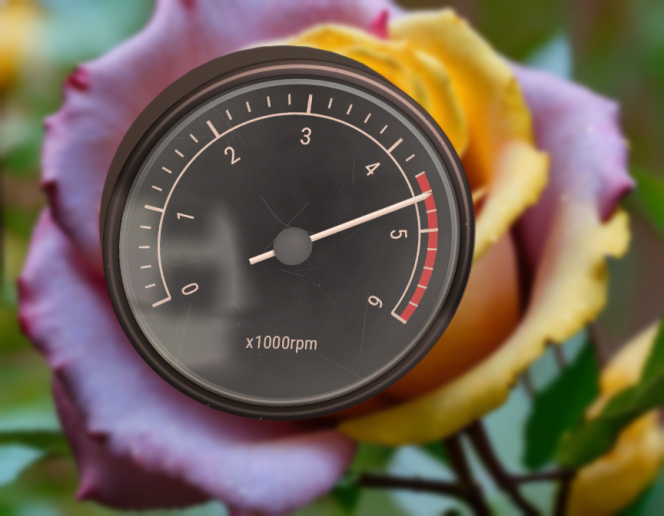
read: **4600** rpm
